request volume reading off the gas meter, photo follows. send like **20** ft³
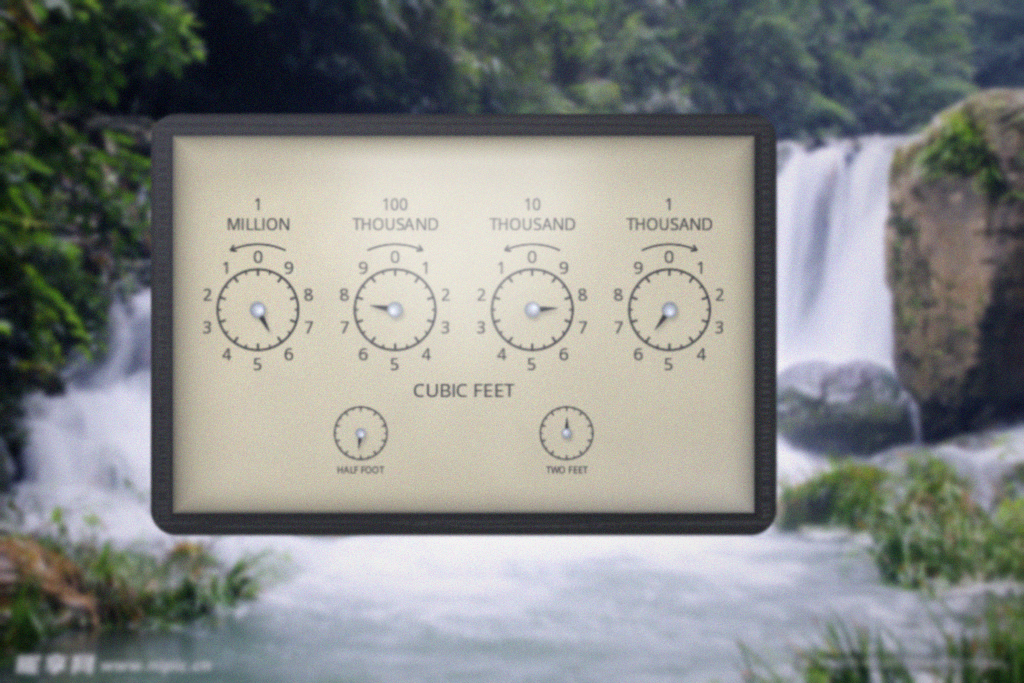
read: **577600** ft³
